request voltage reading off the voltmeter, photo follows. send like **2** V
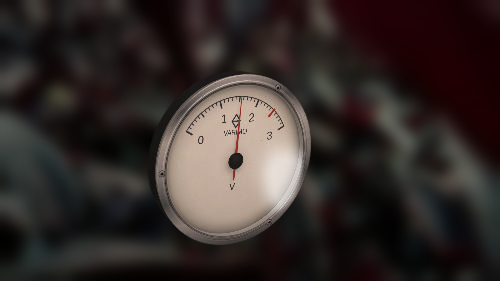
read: **1.5** V
